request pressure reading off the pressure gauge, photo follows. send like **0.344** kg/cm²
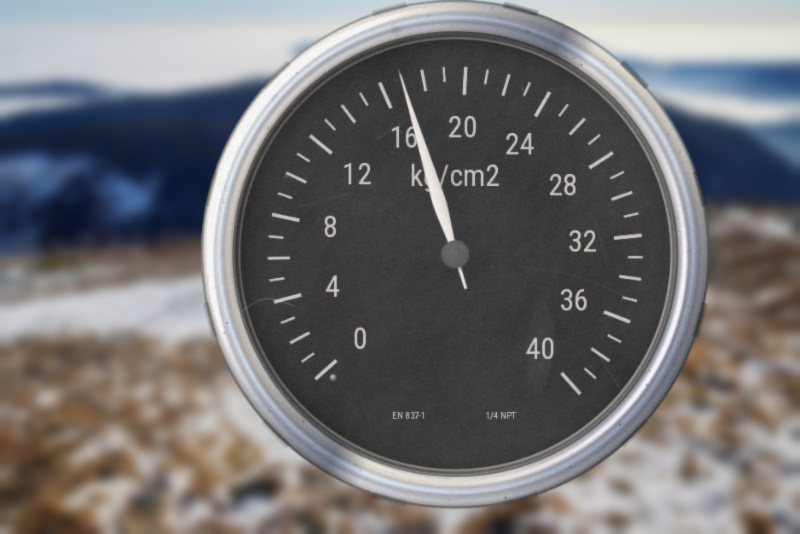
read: **17** kg/cm²
